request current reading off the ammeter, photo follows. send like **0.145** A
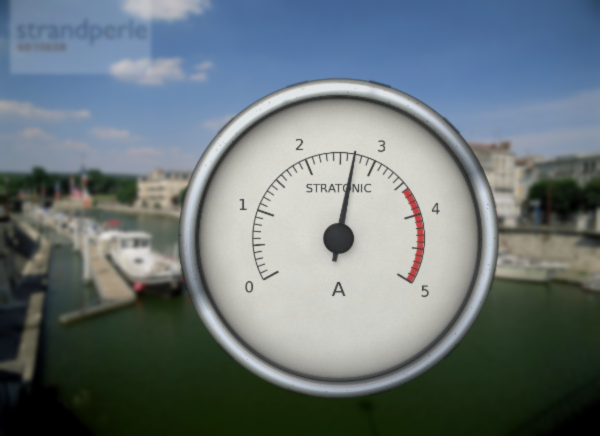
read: **2.7** A
